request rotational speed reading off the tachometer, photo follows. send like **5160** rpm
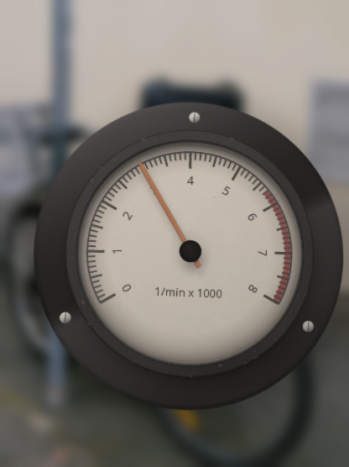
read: **3000** rpm
